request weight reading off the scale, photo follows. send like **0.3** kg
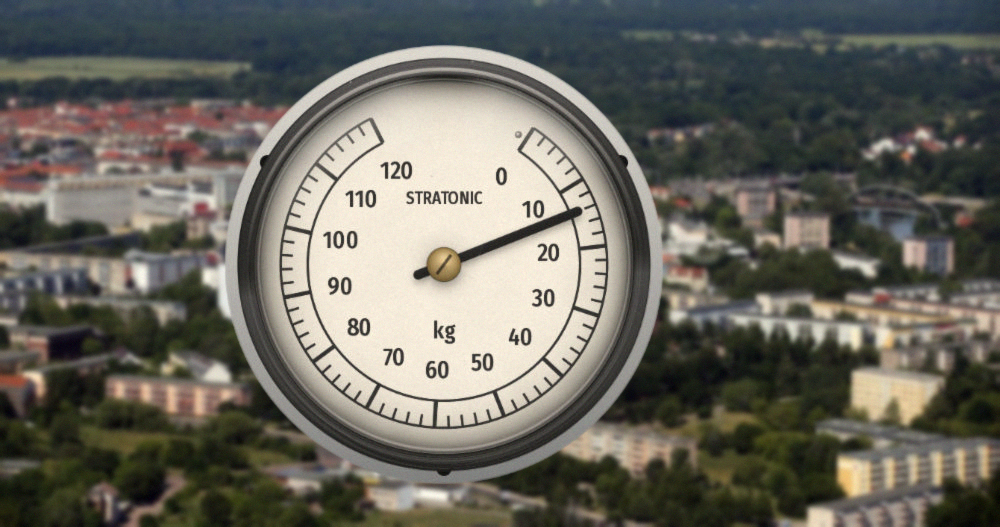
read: **14** kg
